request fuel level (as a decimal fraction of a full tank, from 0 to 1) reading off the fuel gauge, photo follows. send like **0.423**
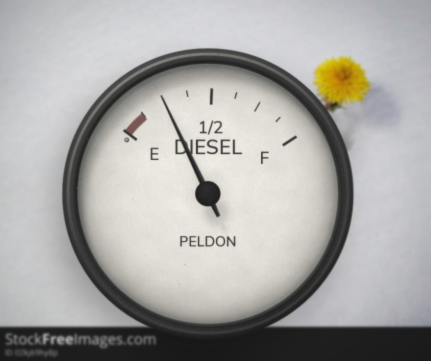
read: **0.25**
